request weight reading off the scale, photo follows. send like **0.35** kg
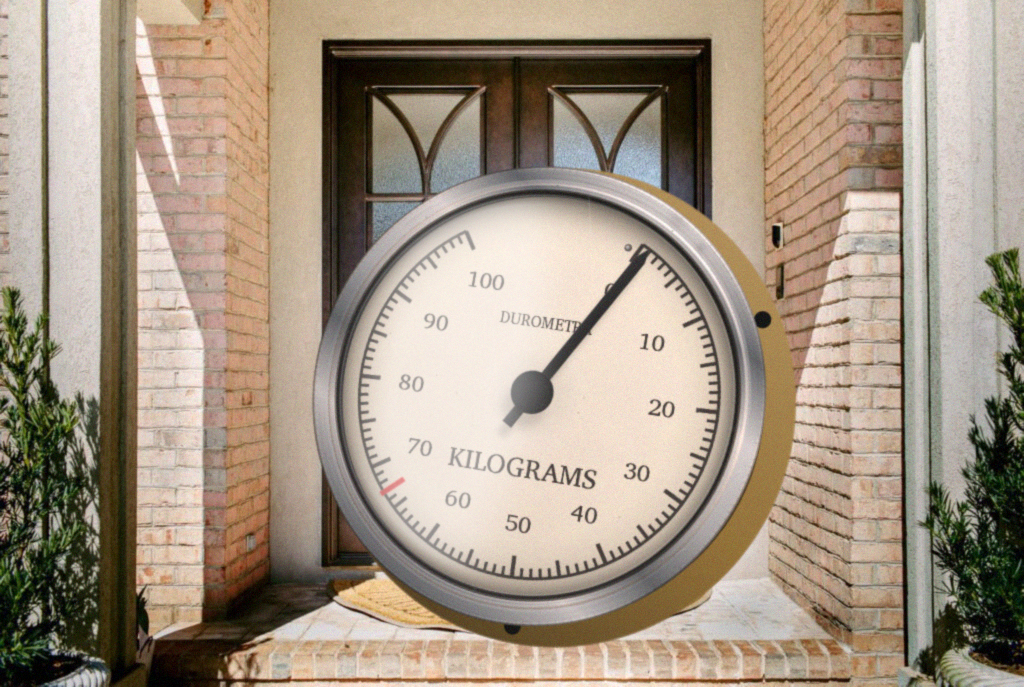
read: **1** kg
